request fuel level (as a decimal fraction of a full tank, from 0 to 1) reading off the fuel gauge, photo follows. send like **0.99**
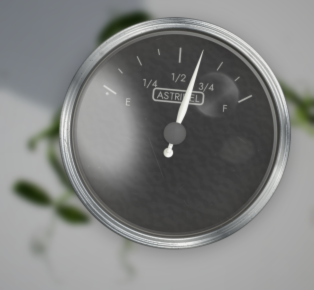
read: **0.625**
